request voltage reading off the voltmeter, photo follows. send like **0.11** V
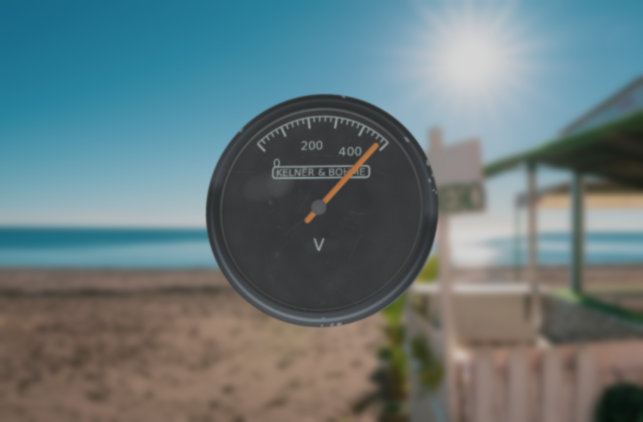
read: **480** V
